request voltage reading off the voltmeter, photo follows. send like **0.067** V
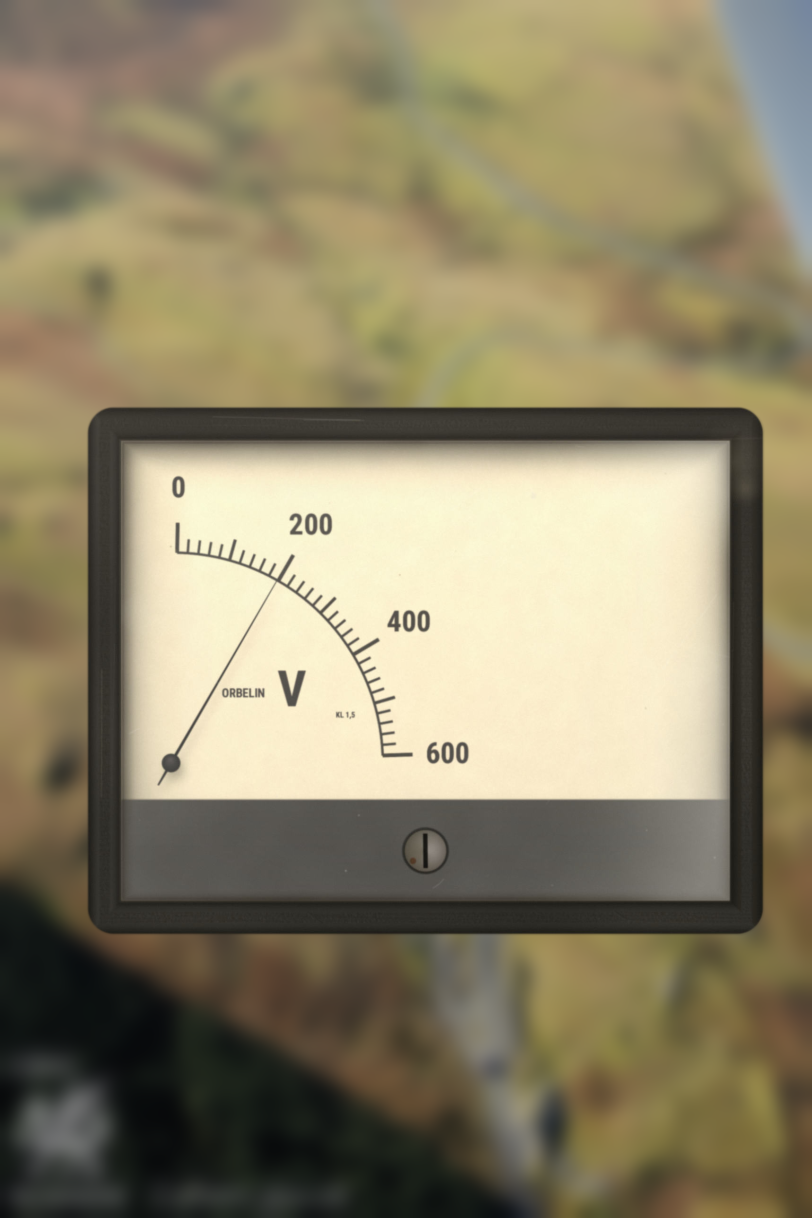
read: **200** V
